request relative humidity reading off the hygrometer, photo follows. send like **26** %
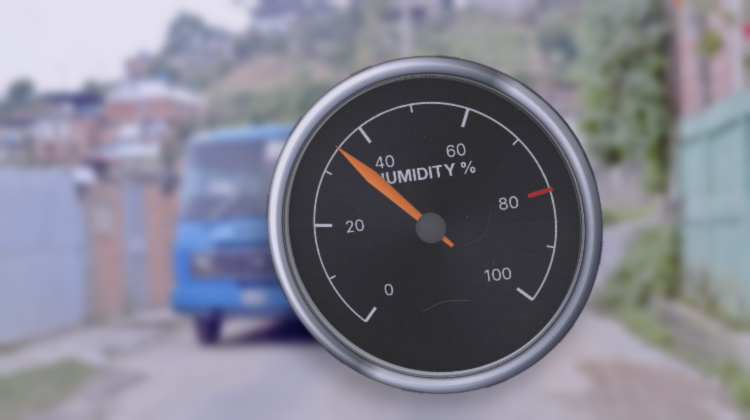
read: **35** %
